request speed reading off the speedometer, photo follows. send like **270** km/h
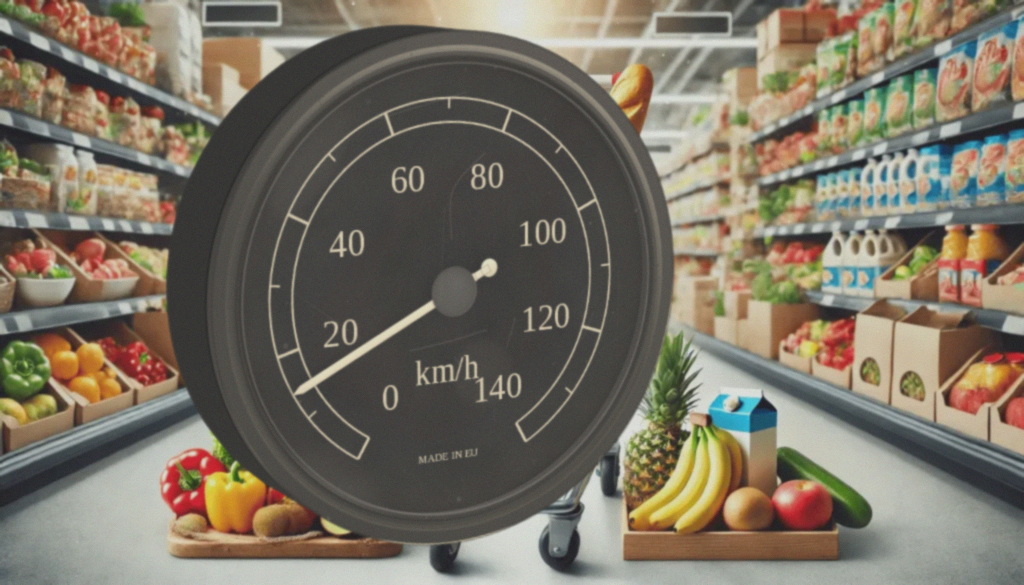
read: **15** km/h
